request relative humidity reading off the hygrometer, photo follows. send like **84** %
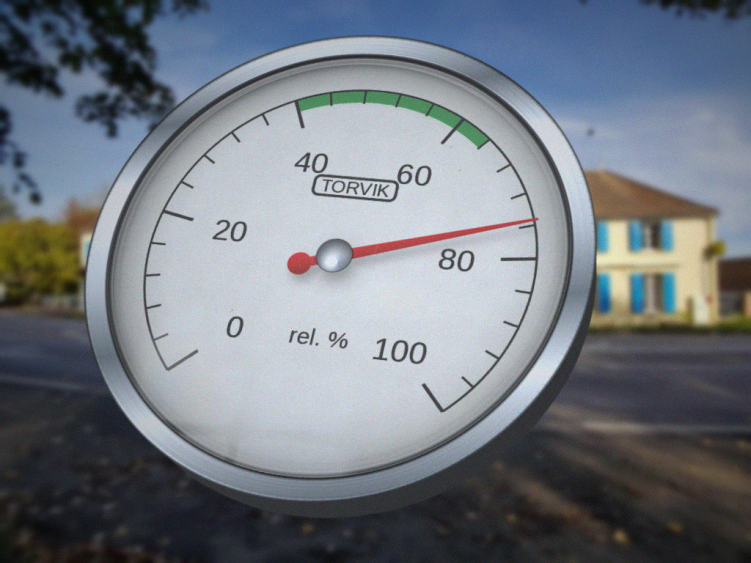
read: **76** %
